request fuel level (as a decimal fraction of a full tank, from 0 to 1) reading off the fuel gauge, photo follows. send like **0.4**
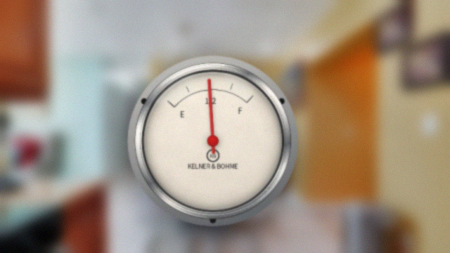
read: **0.5**
